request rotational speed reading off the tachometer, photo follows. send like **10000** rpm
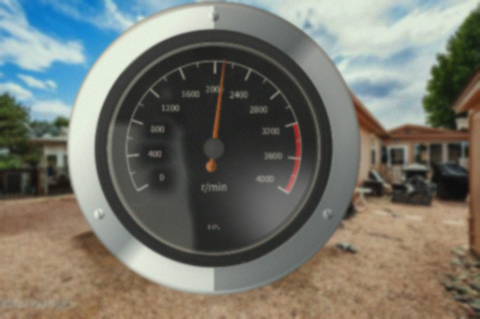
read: **2100** rpm
